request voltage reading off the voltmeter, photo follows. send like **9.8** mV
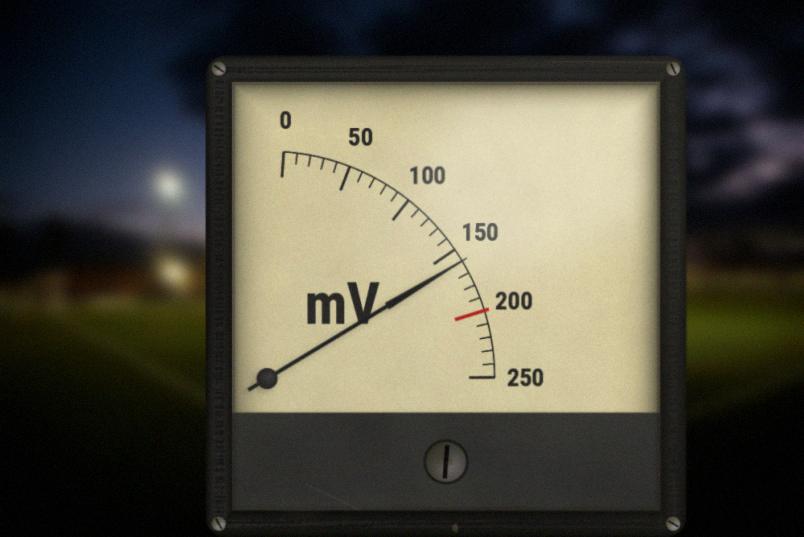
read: **160** mV
